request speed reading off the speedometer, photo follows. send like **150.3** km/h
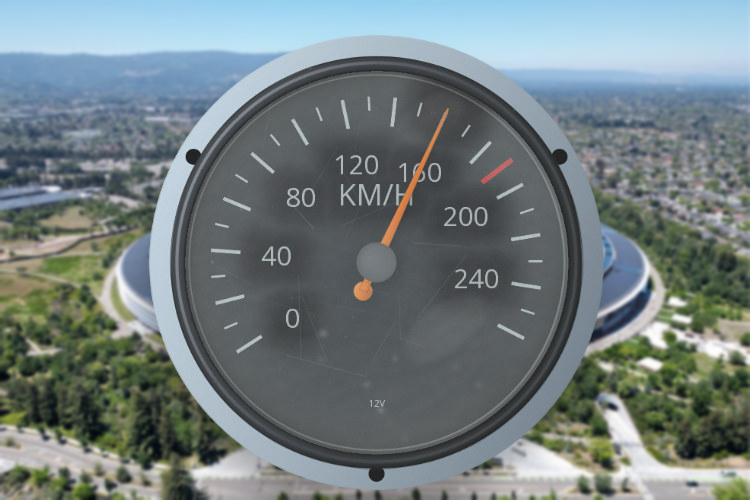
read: **160** km/h
